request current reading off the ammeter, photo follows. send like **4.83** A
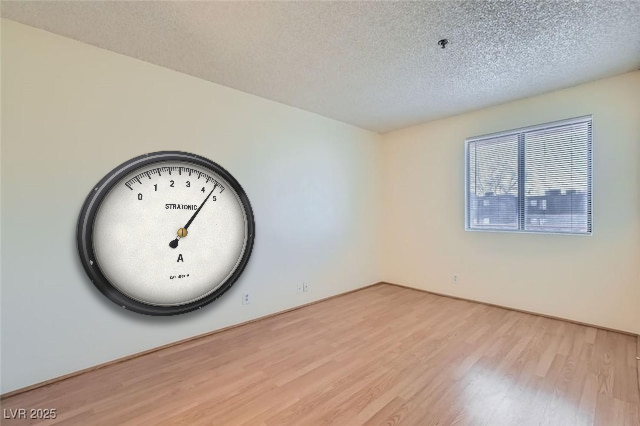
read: **4.5** A
